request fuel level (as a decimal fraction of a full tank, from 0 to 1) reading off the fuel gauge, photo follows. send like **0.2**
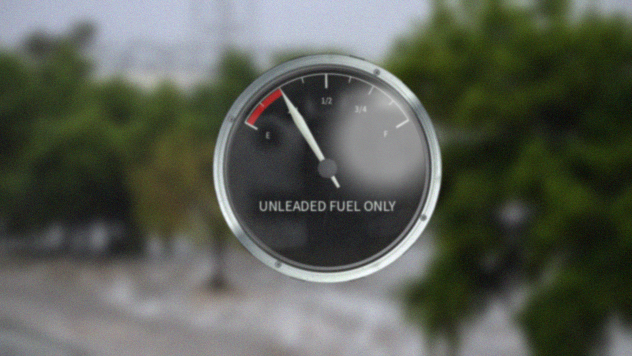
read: **0.25**
